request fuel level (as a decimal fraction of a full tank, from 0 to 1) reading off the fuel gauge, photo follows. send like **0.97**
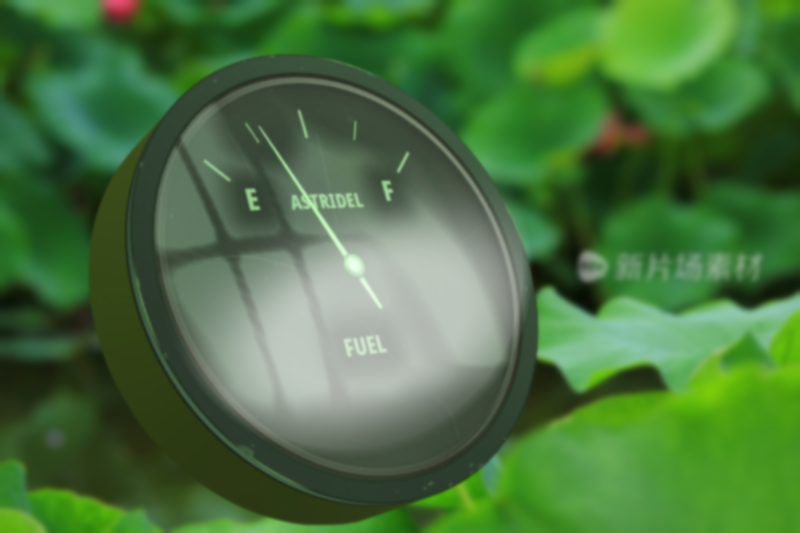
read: **0.25**
